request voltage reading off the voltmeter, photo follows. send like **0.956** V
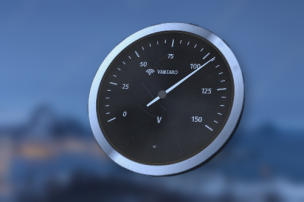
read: **105** V
